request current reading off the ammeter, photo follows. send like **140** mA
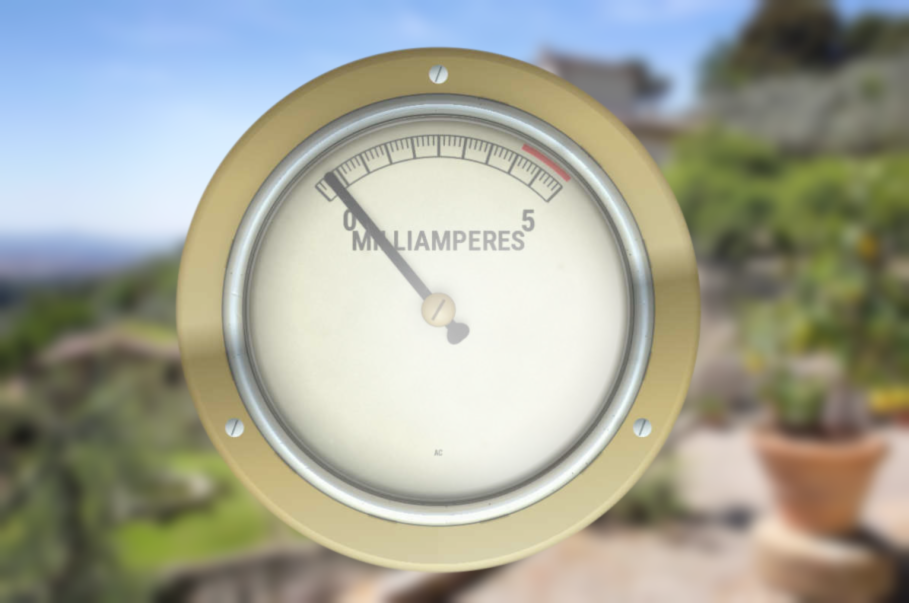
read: **0.3** mA
